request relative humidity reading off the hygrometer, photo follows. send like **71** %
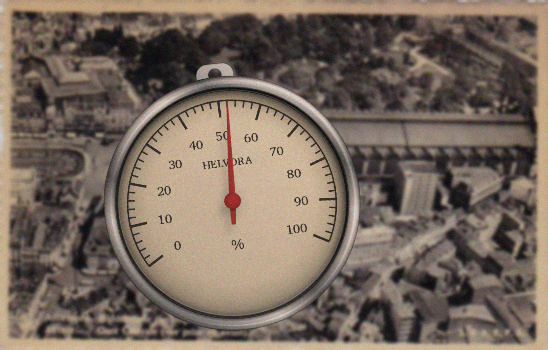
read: **52** %
